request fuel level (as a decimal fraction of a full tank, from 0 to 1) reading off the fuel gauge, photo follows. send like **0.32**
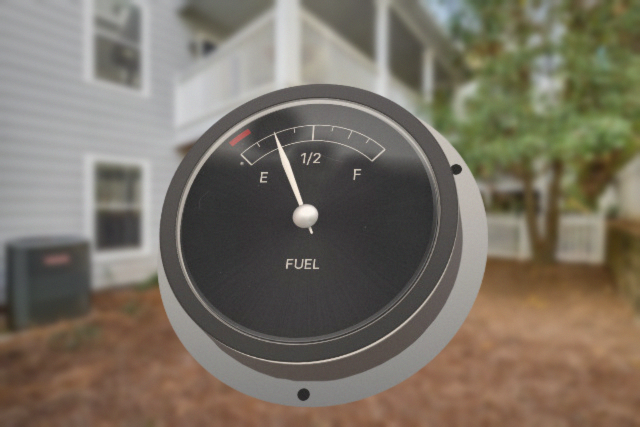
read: **0.25**
